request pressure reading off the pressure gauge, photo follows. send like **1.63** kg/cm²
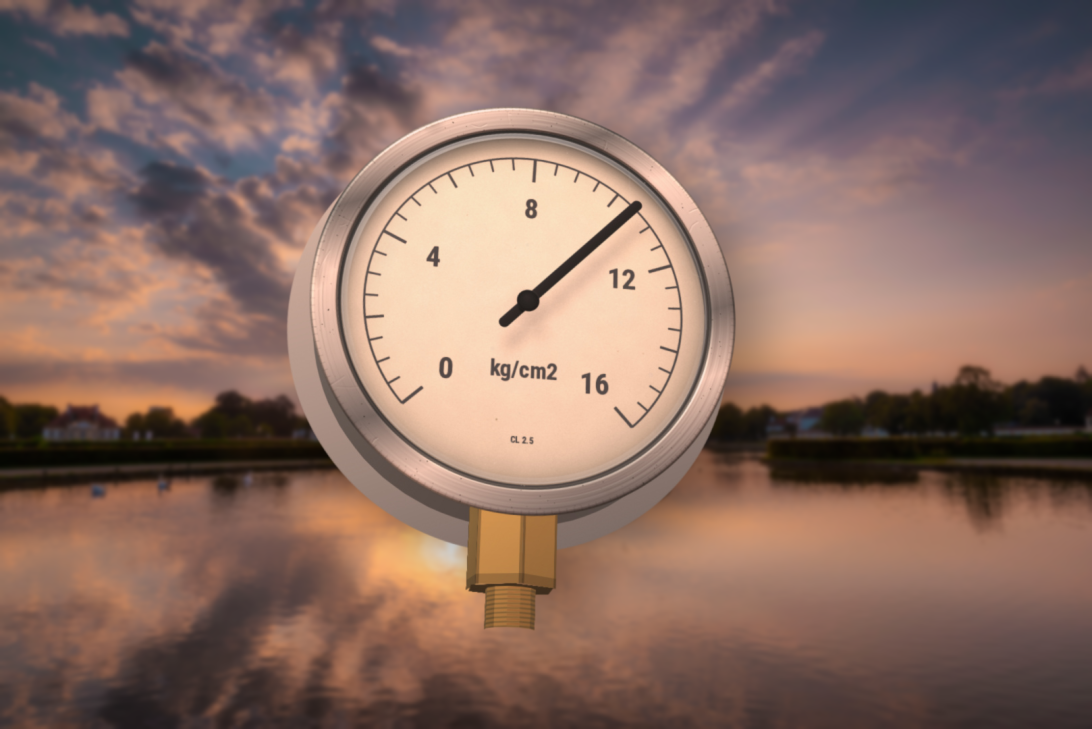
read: **10.5** kg/cm²
